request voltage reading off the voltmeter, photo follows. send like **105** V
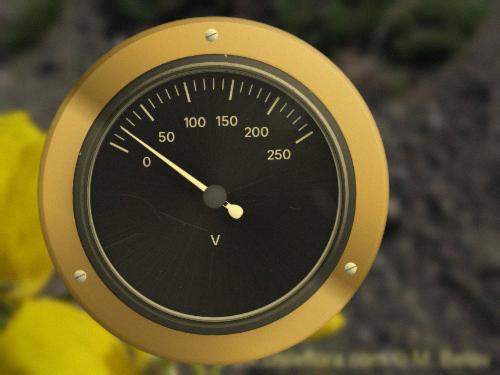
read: **20** V
